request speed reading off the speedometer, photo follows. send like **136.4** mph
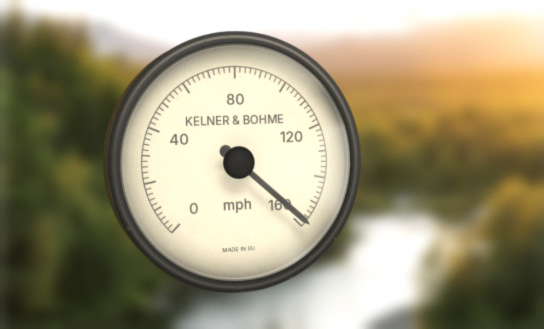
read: **158** mph
